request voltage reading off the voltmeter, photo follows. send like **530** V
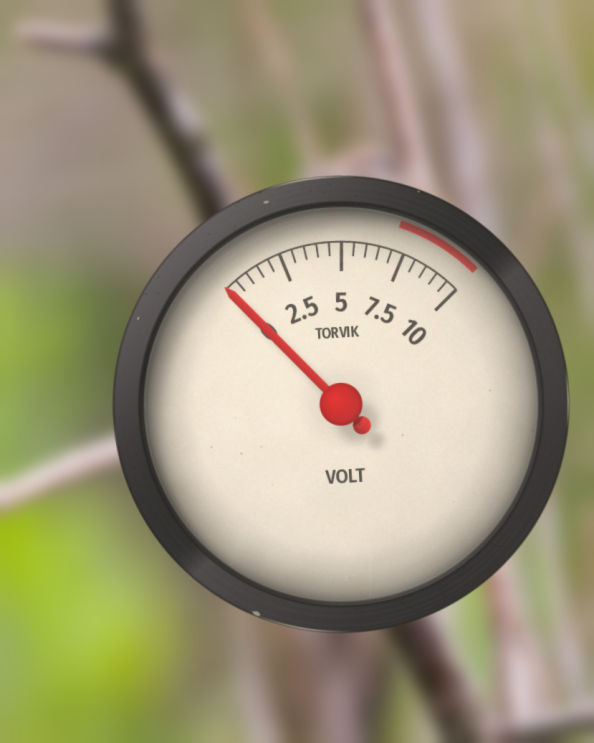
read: **0** V
